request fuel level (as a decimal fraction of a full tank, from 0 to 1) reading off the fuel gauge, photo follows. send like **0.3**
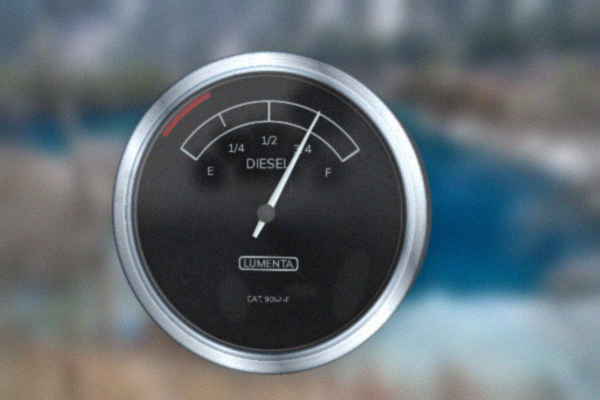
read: **0.75**
